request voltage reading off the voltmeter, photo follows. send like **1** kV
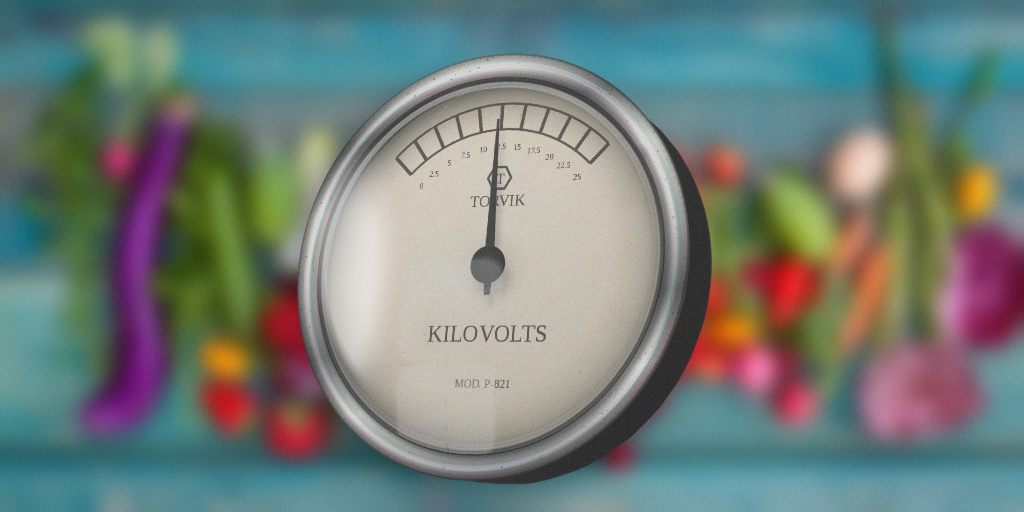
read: **12.5** kV
